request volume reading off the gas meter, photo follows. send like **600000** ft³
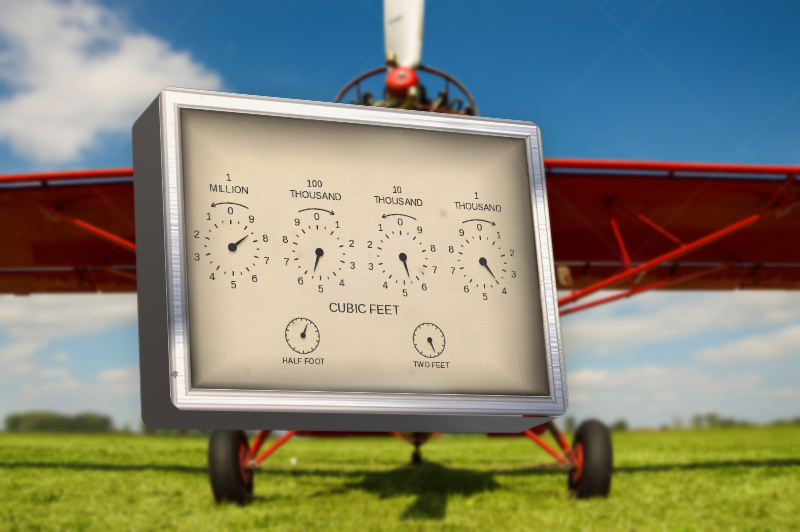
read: **855400** ft³
